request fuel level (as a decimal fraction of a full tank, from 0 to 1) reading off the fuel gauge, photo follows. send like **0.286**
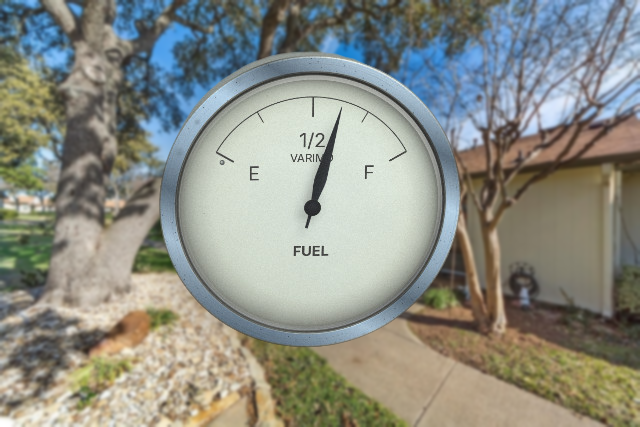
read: **0.625**
